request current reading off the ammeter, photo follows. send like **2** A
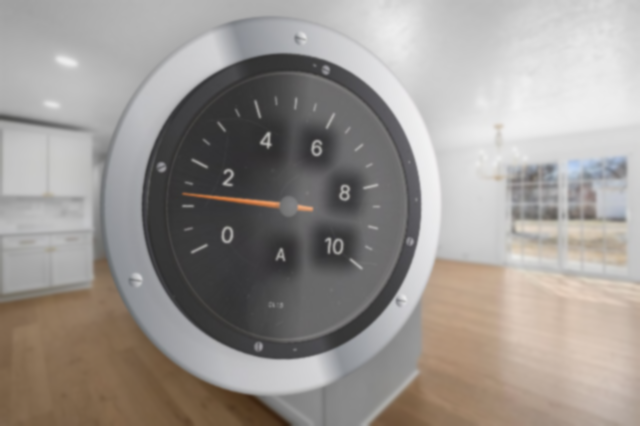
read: **1.25** A
